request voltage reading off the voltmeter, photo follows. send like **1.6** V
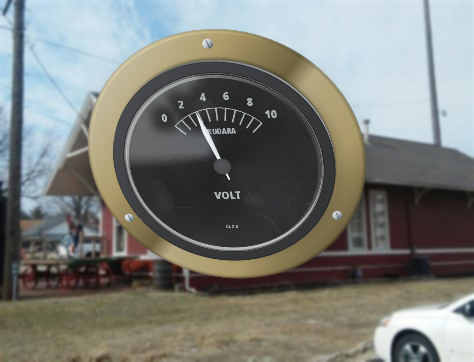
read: **3** V
